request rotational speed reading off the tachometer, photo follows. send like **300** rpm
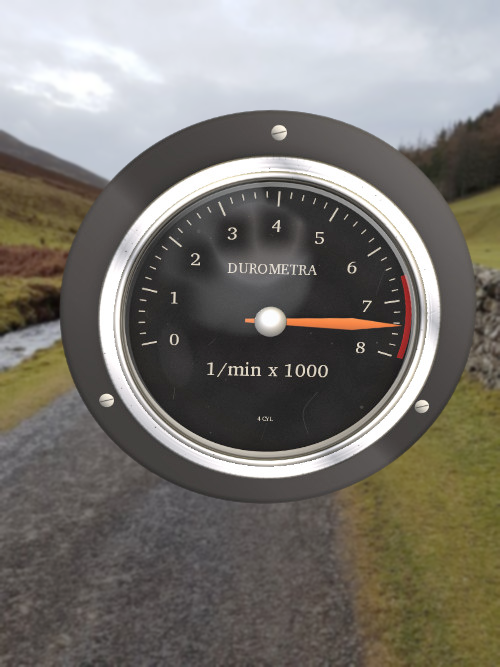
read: **7400** rpm
